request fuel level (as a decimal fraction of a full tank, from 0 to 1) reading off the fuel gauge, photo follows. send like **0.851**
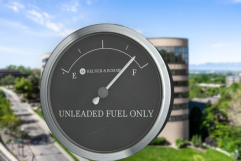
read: **0.875**
